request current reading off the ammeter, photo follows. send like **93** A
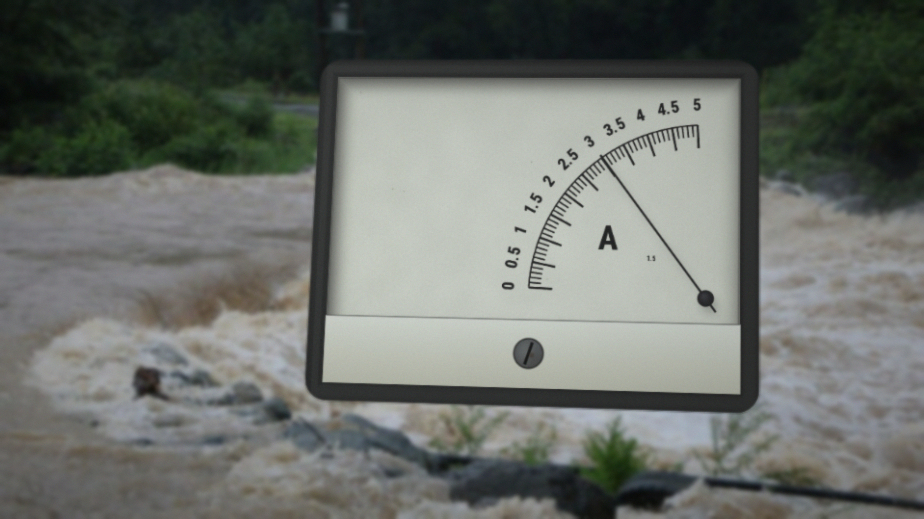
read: **3** A
